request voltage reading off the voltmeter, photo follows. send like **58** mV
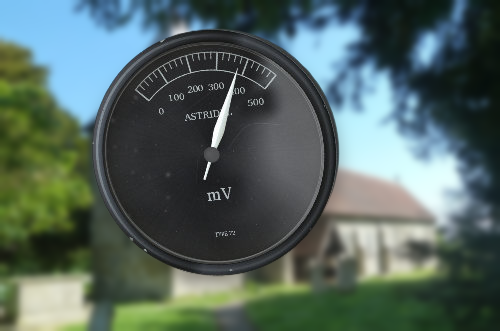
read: **380** mV
